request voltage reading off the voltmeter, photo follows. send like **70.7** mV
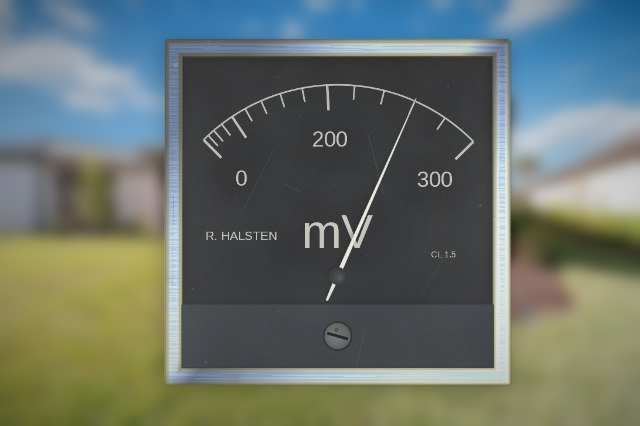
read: **260** mV
